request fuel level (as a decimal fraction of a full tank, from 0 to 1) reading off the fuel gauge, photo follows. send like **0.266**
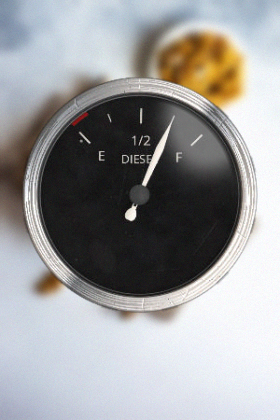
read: **0.75**
